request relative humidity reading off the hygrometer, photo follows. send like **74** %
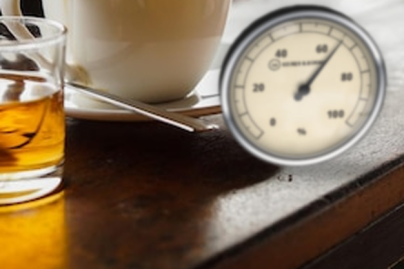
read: **65** %
